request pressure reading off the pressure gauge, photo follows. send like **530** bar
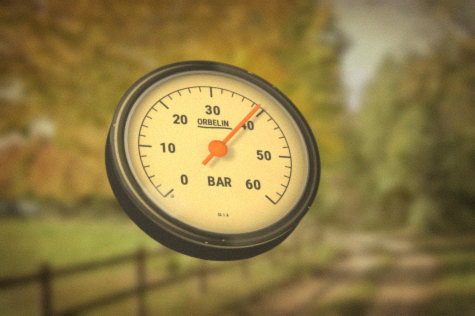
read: **39** bar
